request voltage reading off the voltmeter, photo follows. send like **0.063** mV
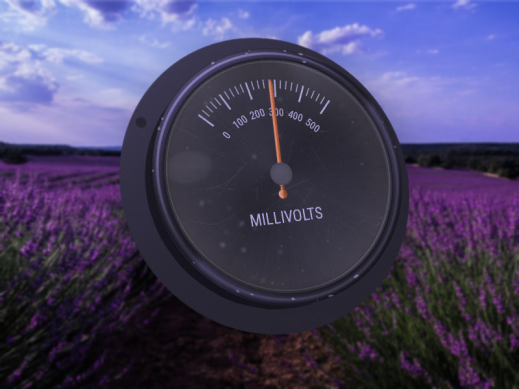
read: **280** mV
